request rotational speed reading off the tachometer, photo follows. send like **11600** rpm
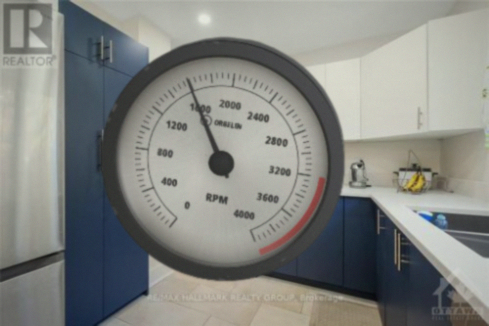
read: **1600** rpm
